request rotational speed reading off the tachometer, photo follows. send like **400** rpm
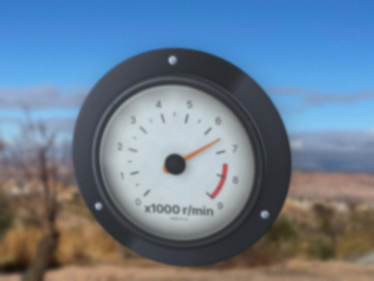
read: **6500** rpm
